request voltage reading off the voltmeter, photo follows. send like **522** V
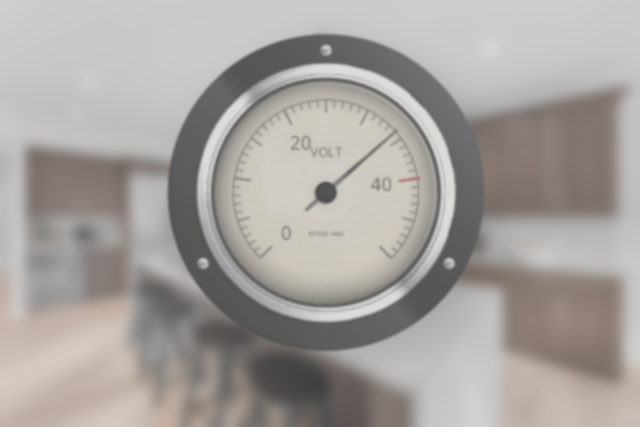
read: **34** V
